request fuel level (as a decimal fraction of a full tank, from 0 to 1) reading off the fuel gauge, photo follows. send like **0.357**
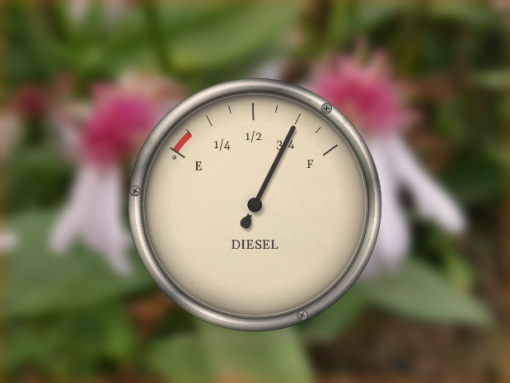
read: **0.75**
